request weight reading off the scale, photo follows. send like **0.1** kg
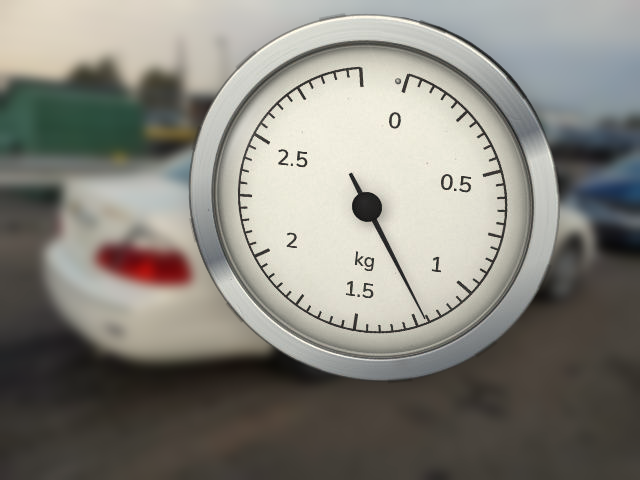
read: **1.2** kg
